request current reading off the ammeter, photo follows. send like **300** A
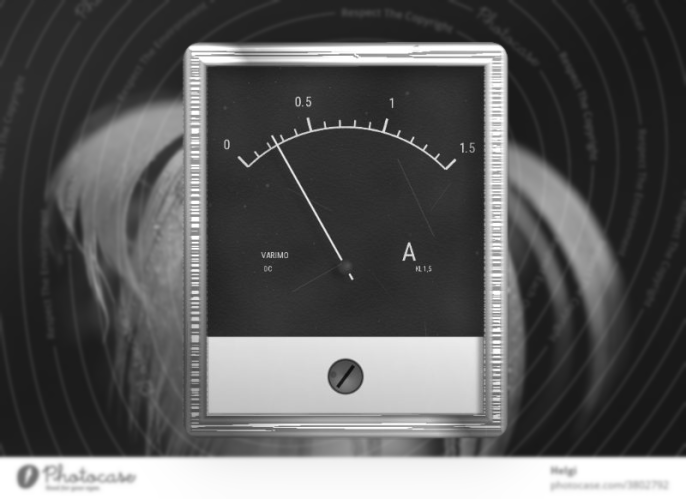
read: **0.25** A
